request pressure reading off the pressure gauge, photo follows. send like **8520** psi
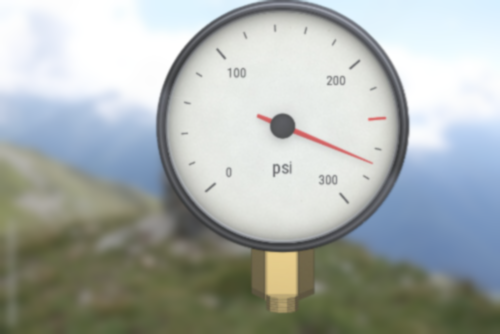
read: **270** psi
